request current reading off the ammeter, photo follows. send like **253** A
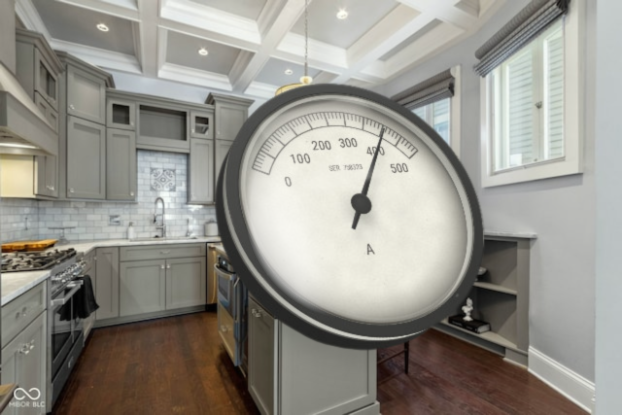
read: **400** A
